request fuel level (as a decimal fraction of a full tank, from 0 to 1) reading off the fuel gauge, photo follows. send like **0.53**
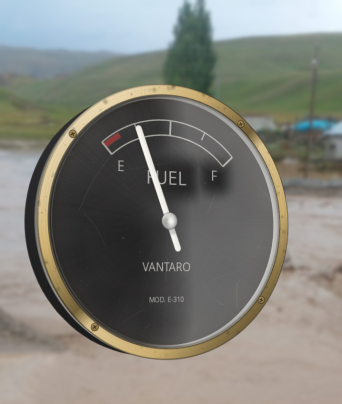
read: **0.25**
